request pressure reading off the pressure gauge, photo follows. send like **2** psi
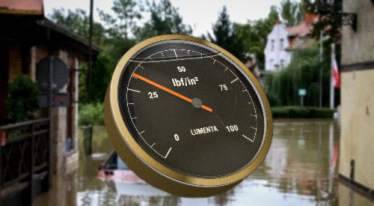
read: **30** psi
